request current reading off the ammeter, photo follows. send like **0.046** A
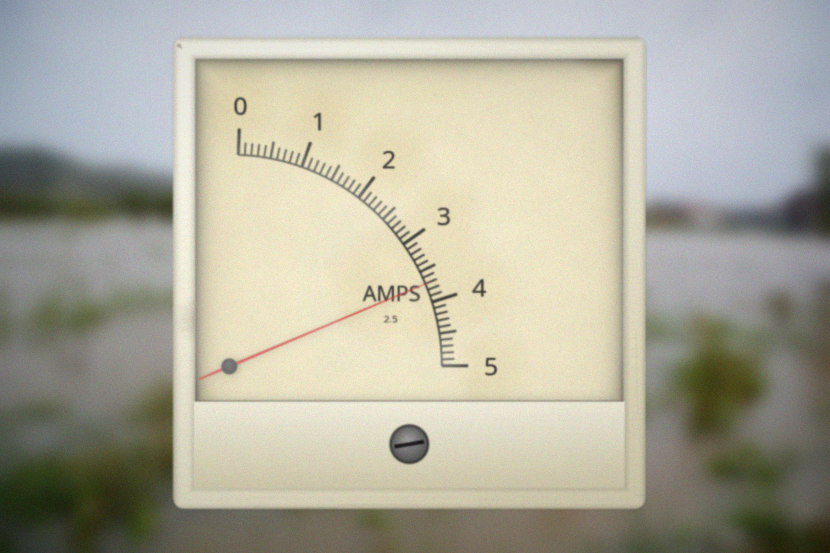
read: **3.7** A
